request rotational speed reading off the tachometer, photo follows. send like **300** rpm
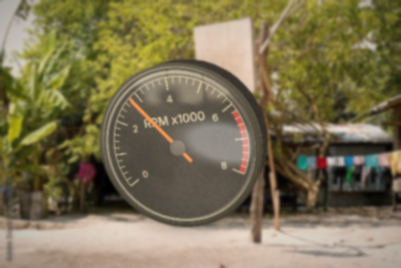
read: **2800** rpm
